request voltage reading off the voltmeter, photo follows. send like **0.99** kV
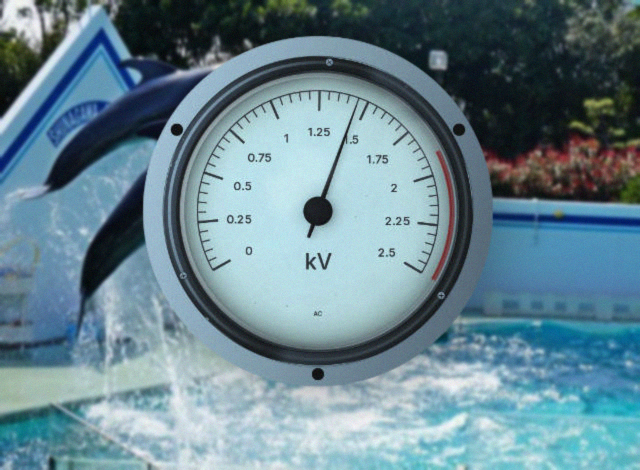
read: **1.45** kV
